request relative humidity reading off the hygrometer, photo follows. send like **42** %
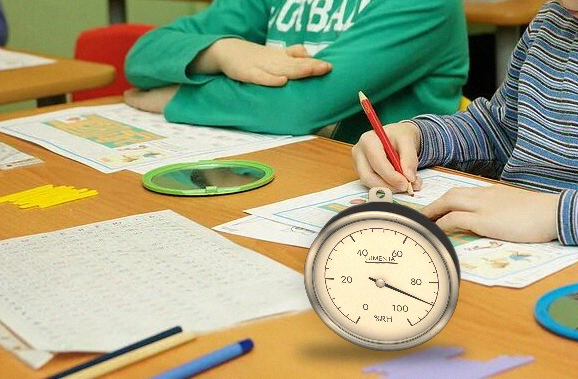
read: **88** %
